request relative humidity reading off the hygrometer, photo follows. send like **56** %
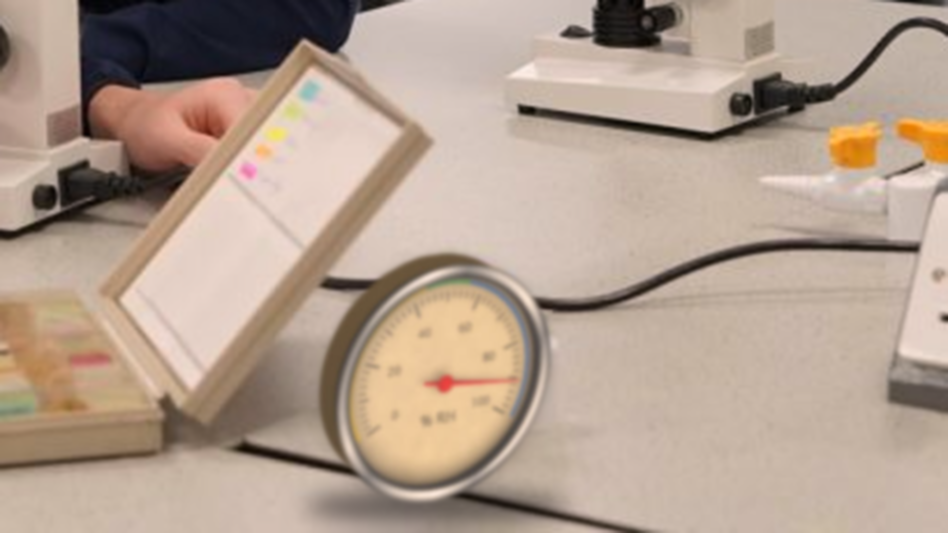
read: **90** %
